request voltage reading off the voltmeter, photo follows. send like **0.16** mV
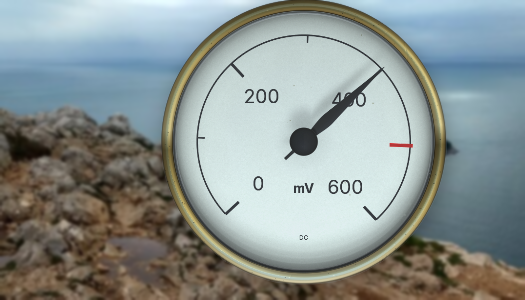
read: **400** mV
